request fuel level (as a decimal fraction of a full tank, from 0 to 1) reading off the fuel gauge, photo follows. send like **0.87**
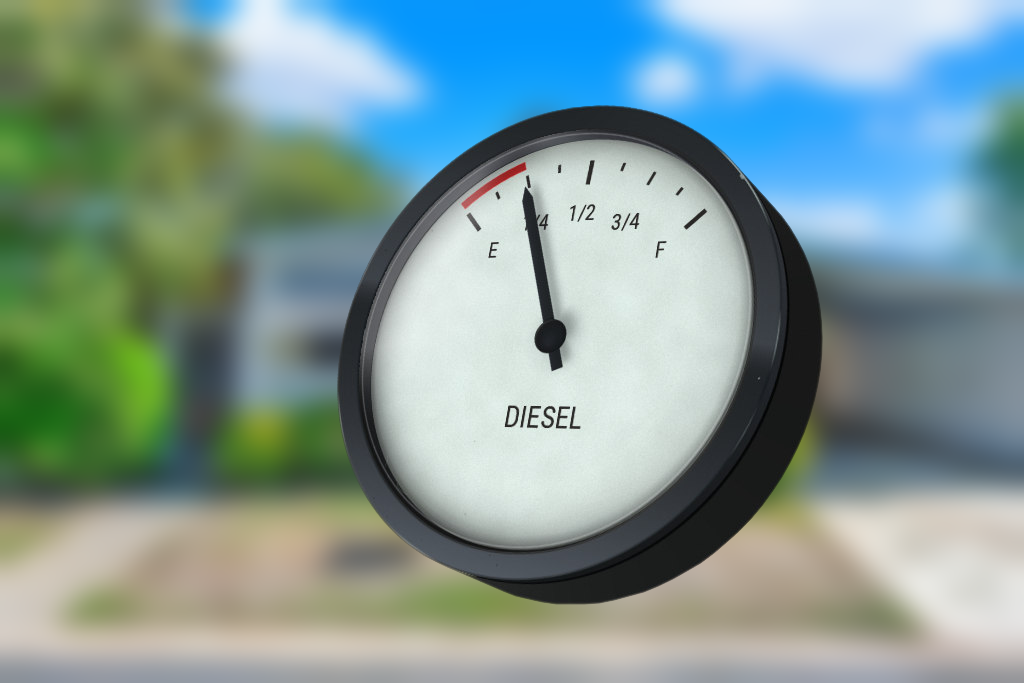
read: **0.25**
